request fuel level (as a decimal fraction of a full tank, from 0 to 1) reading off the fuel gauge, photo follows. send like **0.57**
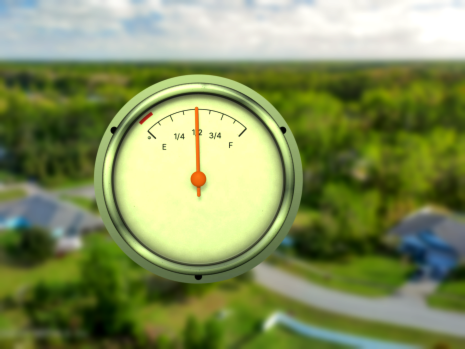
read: **0.5**
